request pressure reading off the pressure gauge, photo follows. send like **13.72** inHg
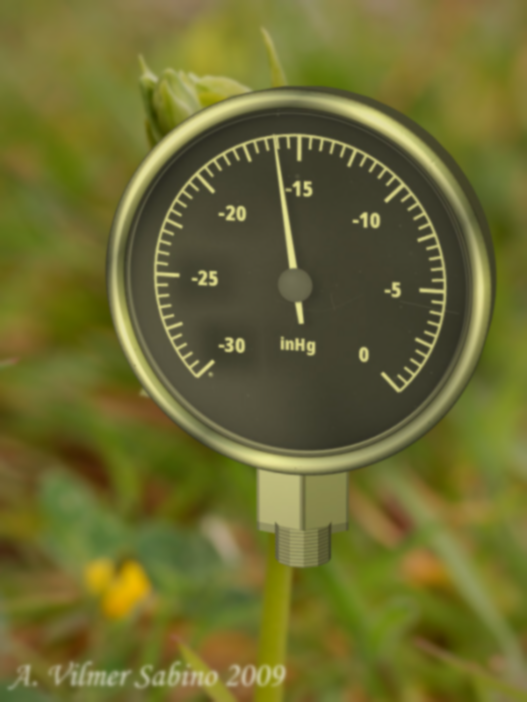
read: **-16** inHg
